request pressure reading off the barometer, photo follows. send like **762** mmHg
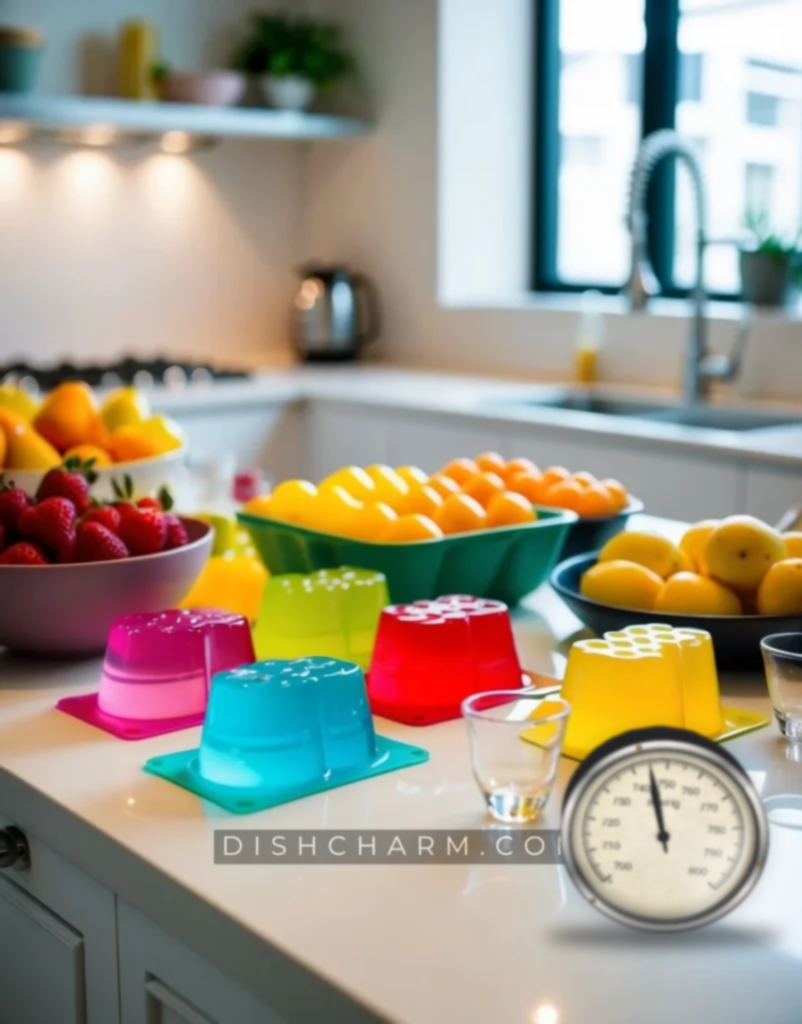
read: **745** mmHg
